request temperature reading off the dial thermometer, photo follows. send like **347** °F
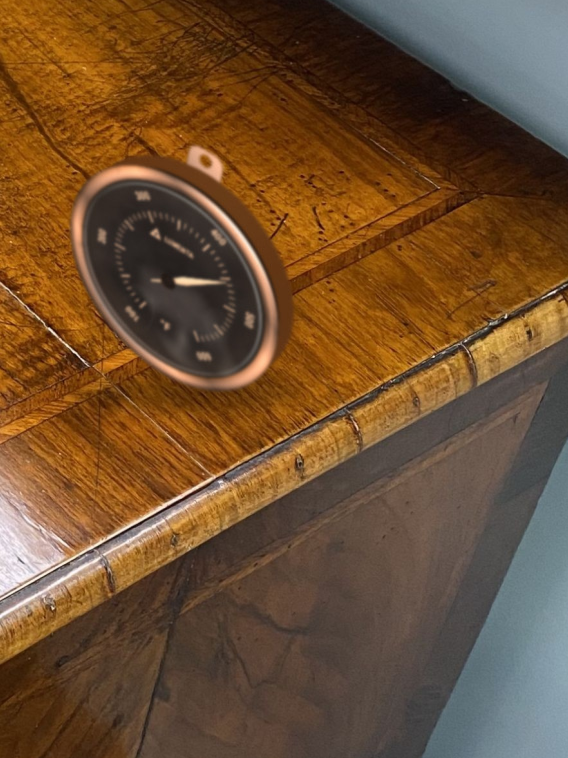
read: **450** °F
